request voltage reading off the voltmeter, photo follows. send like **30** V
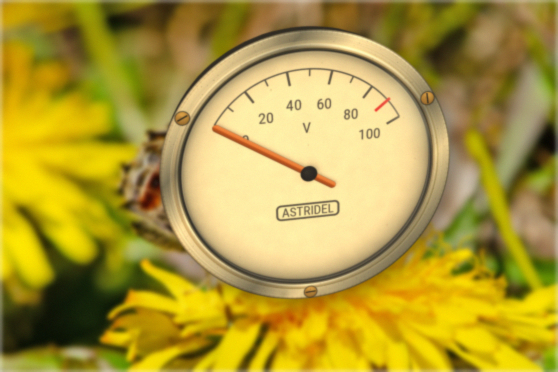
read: **0** V
